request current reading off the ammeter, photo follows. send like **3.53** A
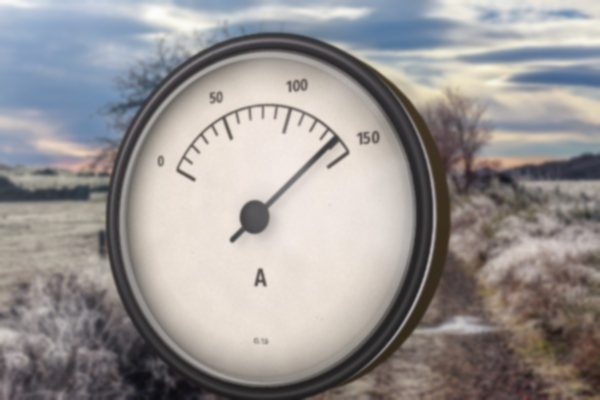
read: **140** A
